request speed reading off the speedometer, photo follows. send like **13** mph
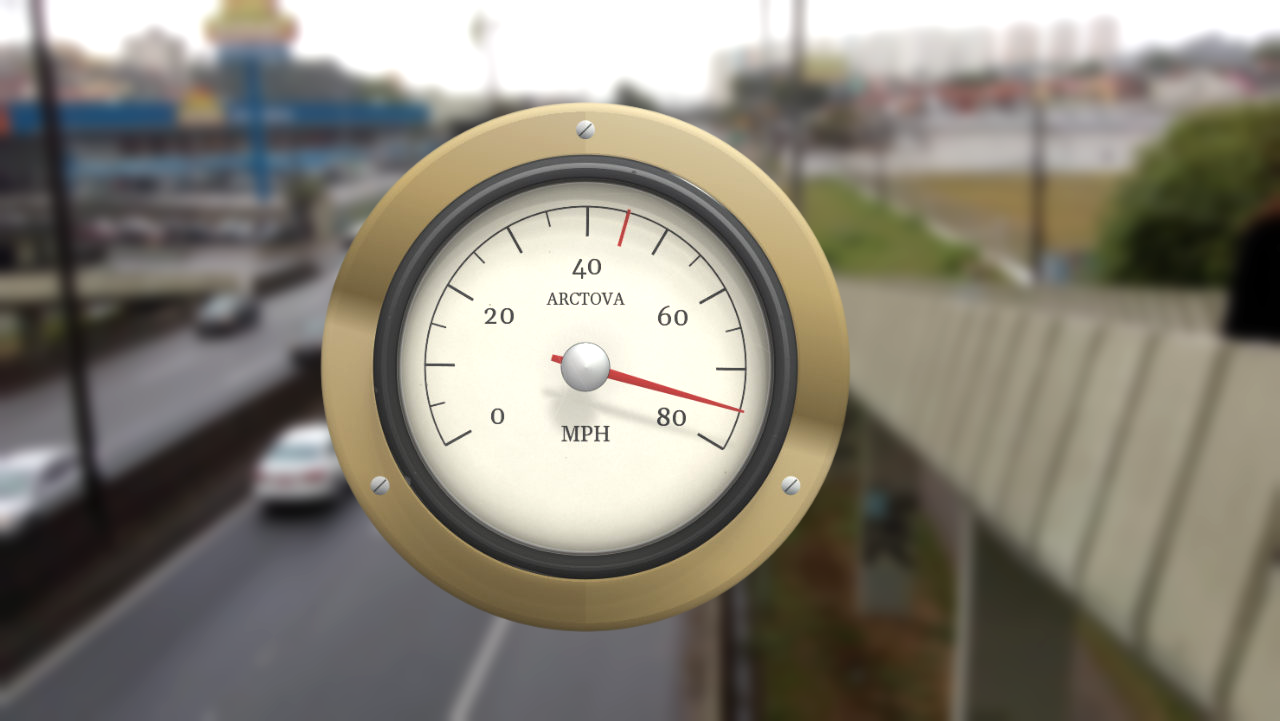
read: **75** mph
